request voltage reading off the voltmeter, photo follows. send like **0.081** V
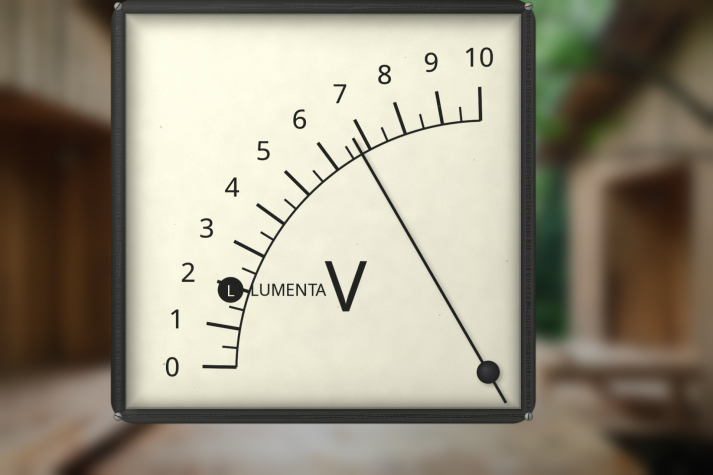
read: **6.75** V
